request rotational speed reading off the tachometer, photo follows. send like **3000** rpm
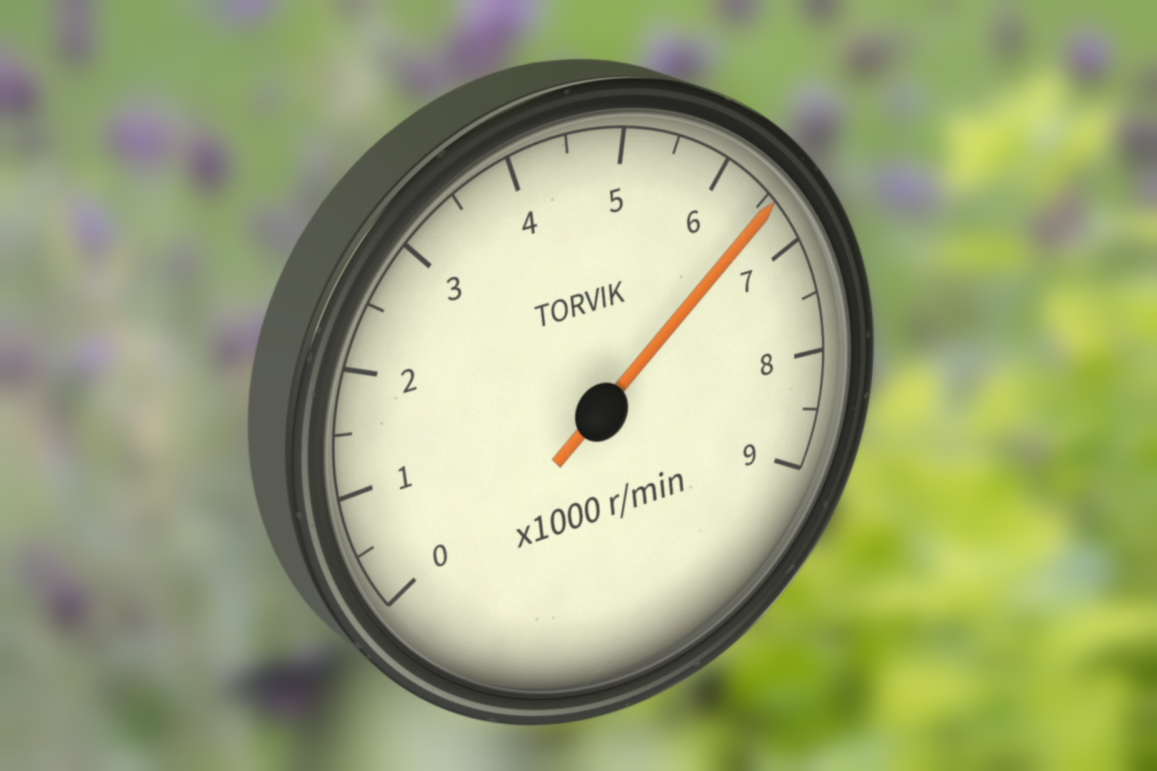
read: **6500** rpm
